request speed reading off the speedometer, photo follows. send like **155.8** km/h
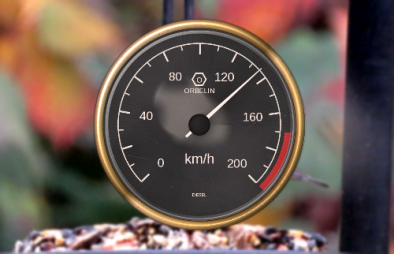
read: **135** km/h
